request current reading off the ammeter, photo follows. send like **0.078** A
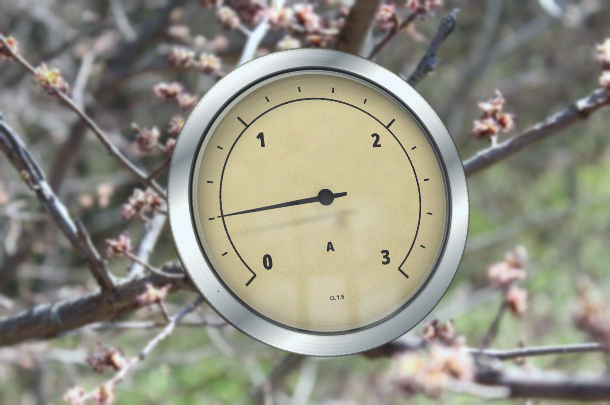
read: **0.4** A
